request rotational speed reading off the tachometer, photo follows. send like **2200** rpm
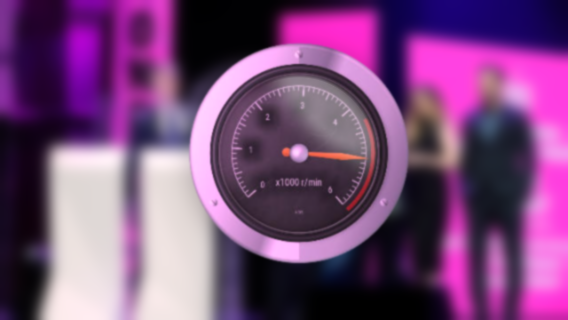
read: **5000** rpm
